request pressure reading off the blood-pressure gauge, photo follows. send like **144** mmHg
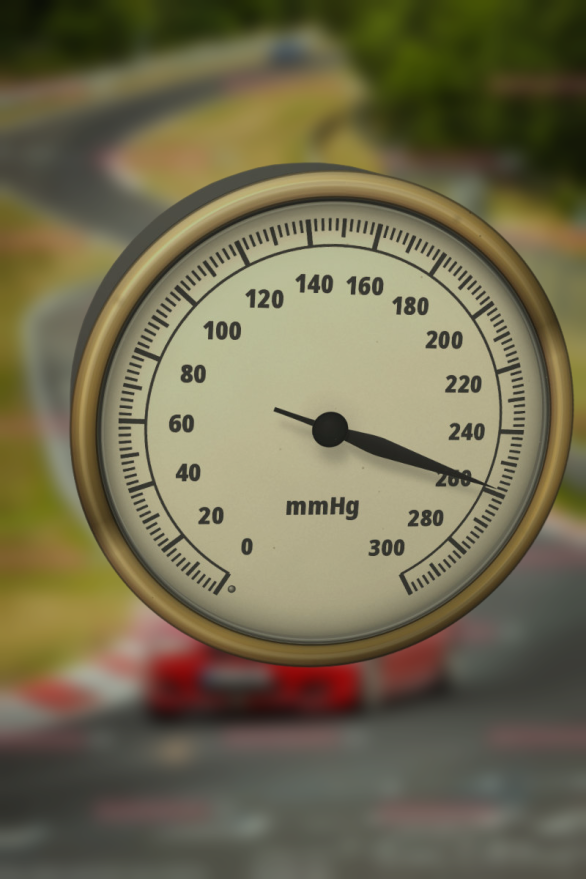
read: **258** mmHg
